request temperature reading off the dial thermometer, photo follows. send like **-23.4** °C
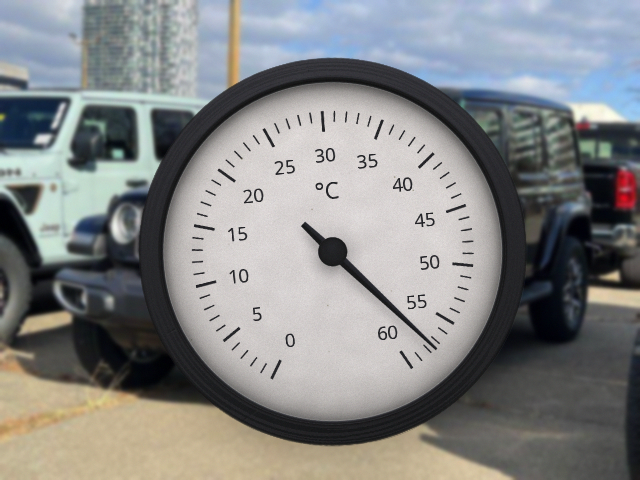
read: **57.5** °C
